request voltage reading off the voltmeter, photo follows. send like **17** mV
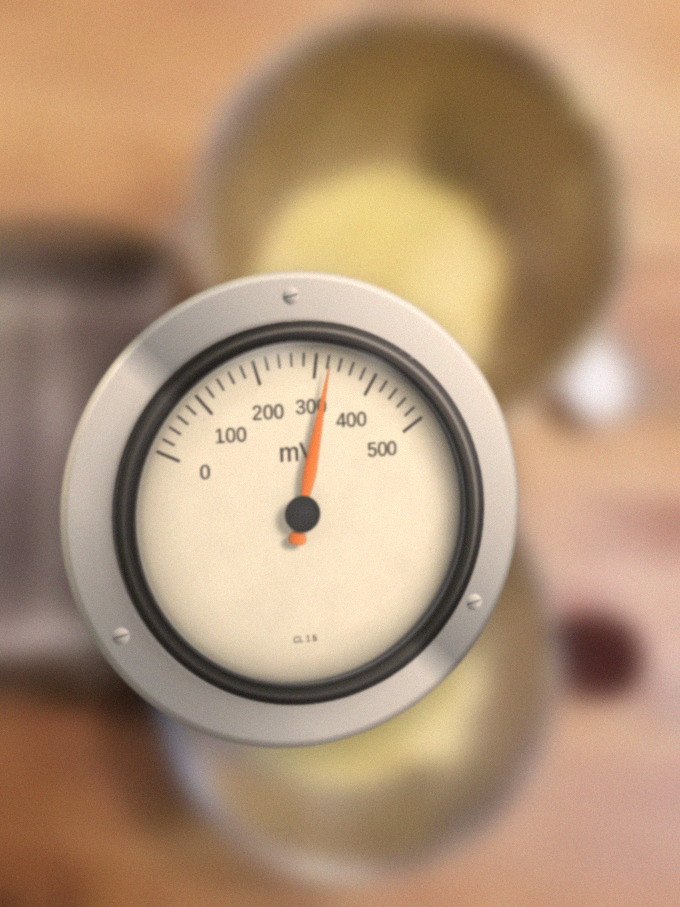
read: **320** mV
